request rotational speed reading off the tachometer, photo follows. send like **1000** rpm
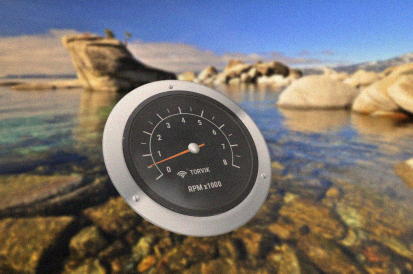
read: **500** rpm
